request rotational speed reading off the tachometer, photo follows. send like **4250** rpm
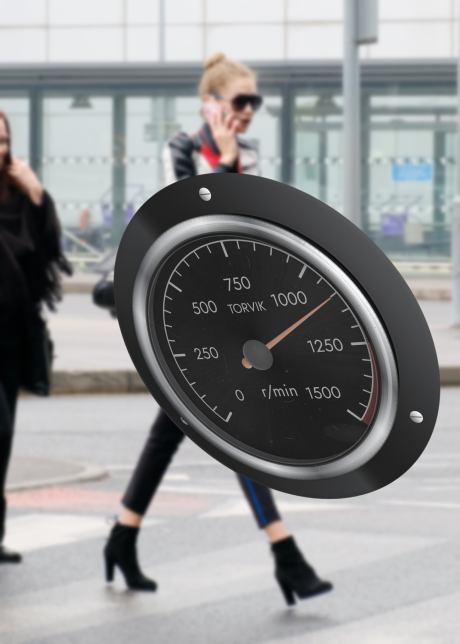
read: **1100** rpm
